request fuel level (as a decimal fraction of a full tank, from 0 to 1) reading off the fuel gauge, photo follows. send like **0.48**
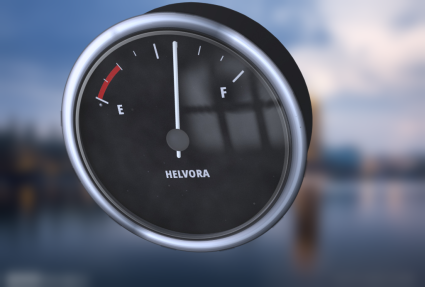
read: **0.625**
